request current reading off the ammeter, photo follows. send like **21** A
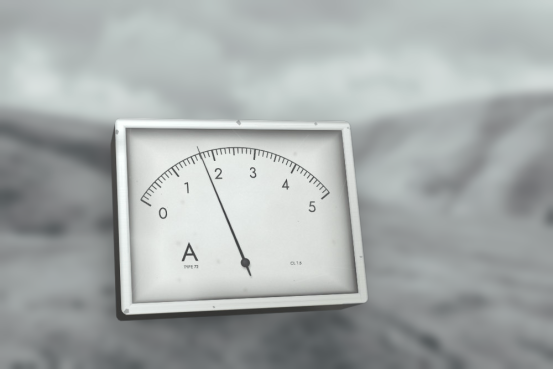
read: **1.7** A
